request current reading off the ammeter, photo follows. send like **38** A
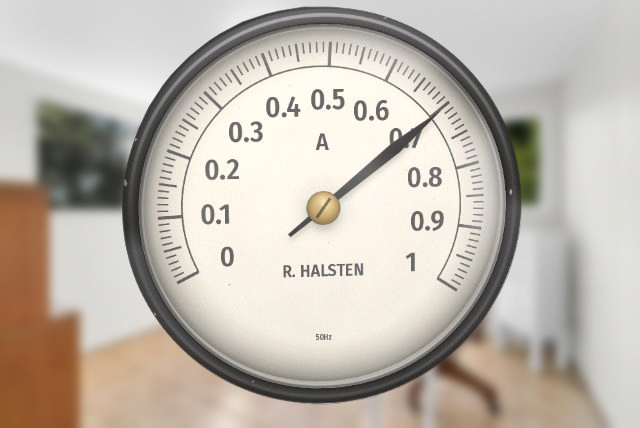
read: **0.7** A
